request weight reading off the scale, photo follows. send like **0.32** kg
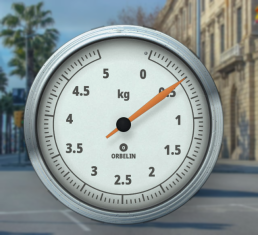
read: **0.5** kg
